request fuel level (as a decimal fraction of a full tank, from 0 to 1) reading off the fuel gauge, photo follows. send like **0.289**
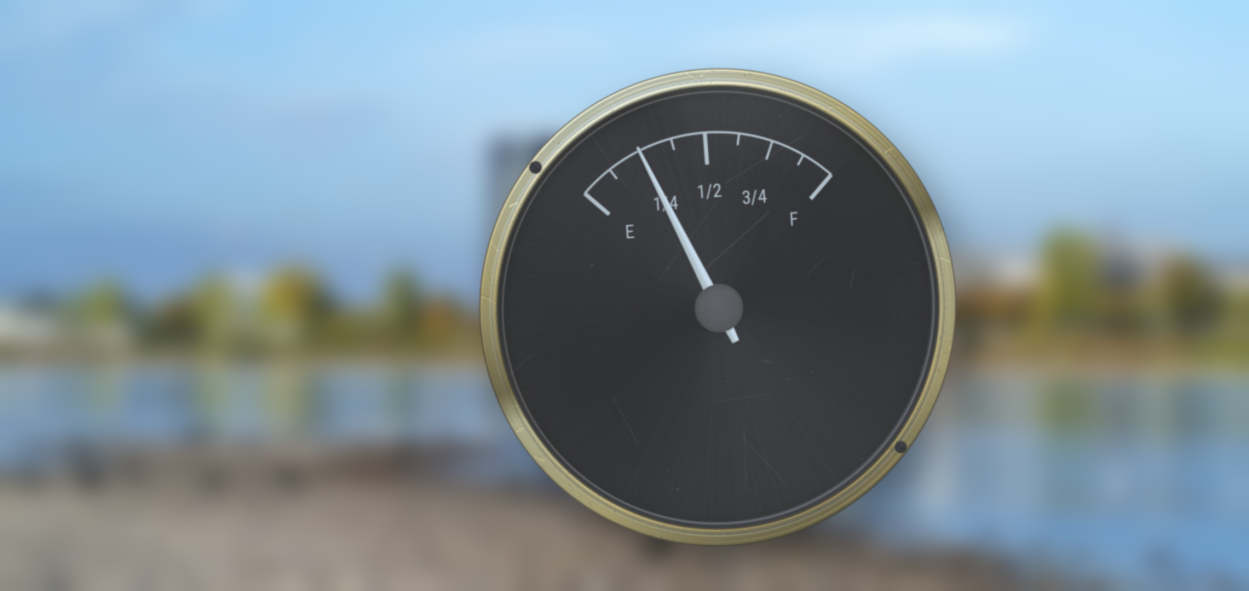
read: **0.25**
